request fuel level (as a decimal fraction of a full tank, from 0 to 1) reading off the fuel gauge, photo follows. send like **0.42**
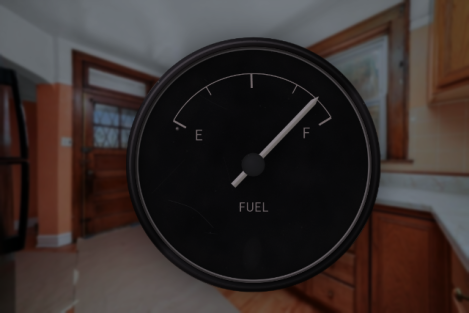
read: **0.875**
